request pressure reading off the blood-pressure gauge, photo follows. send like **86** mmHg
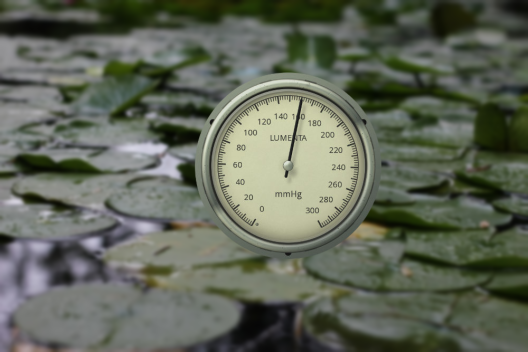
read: **160** mmHg
